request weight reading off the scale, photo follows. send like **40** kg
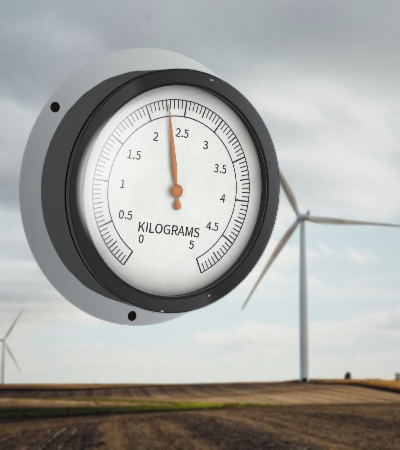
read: **2.25** kg
